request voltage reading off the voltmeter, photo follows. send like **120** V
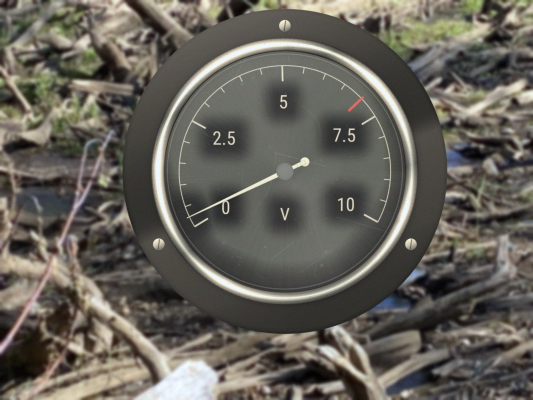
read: **0.25** V
